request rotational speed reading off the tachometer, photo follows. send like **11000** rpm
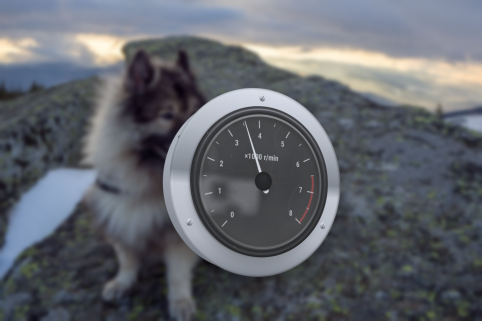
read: **3500** rpm
